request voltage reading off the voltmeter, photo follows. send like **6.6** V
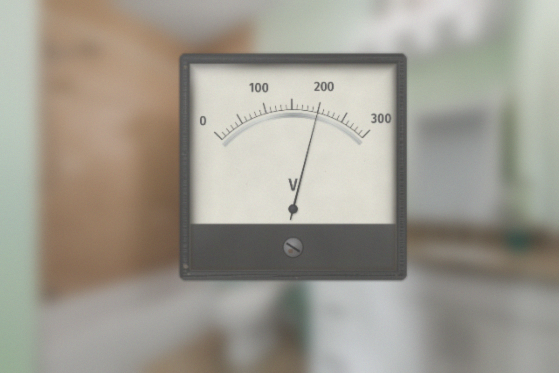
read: **200** V
